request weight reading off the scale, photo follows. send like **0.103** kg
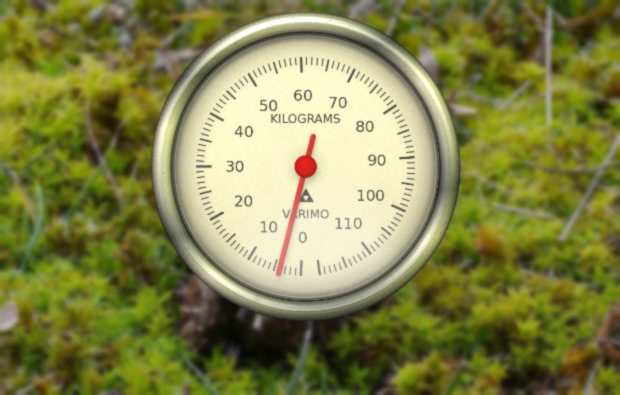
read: **4** kg
